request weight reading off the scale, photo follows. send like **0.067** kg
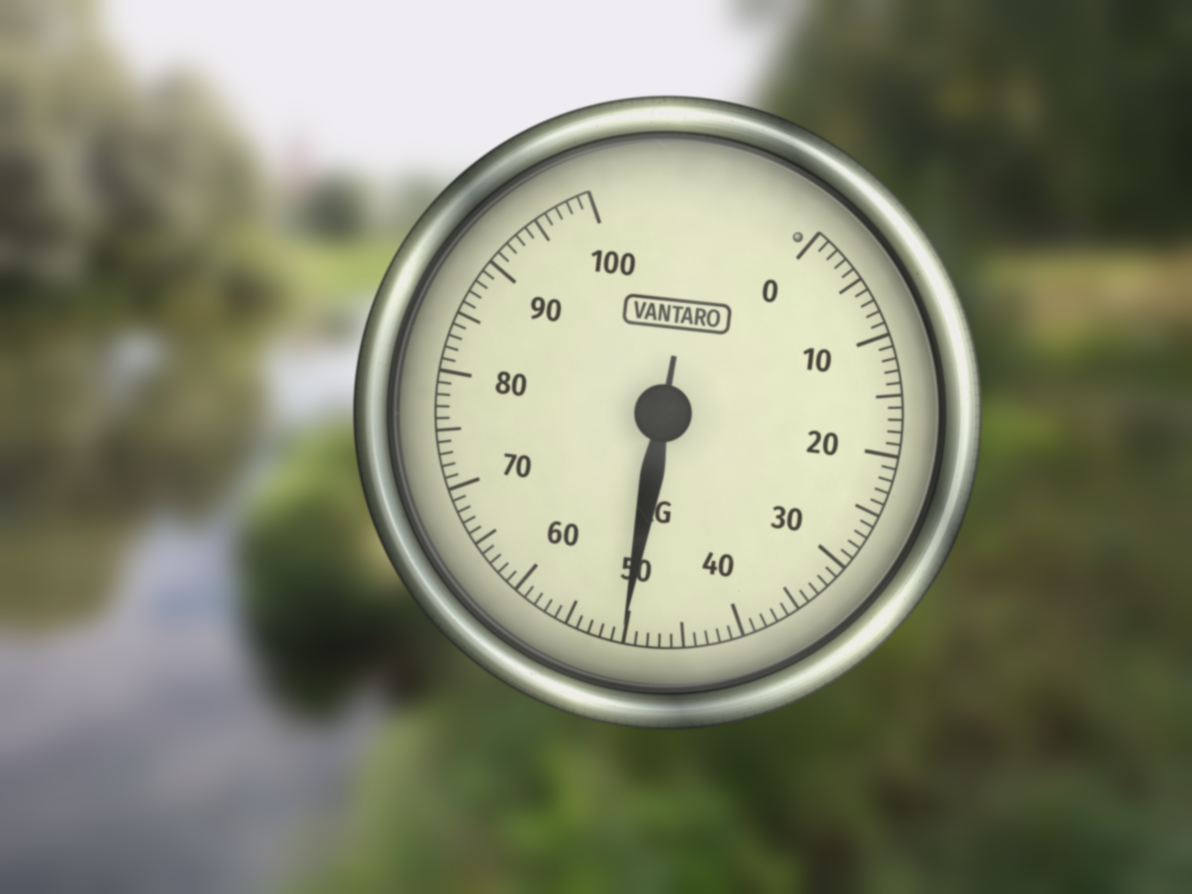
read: **50** kg
